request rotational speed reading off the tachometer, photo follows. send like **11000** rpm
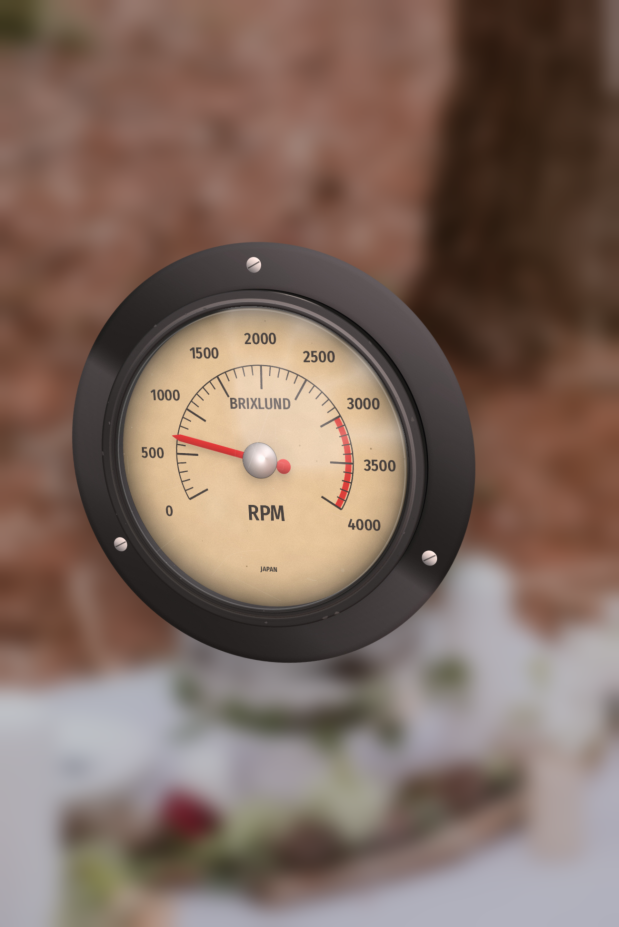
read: **700** rpm
